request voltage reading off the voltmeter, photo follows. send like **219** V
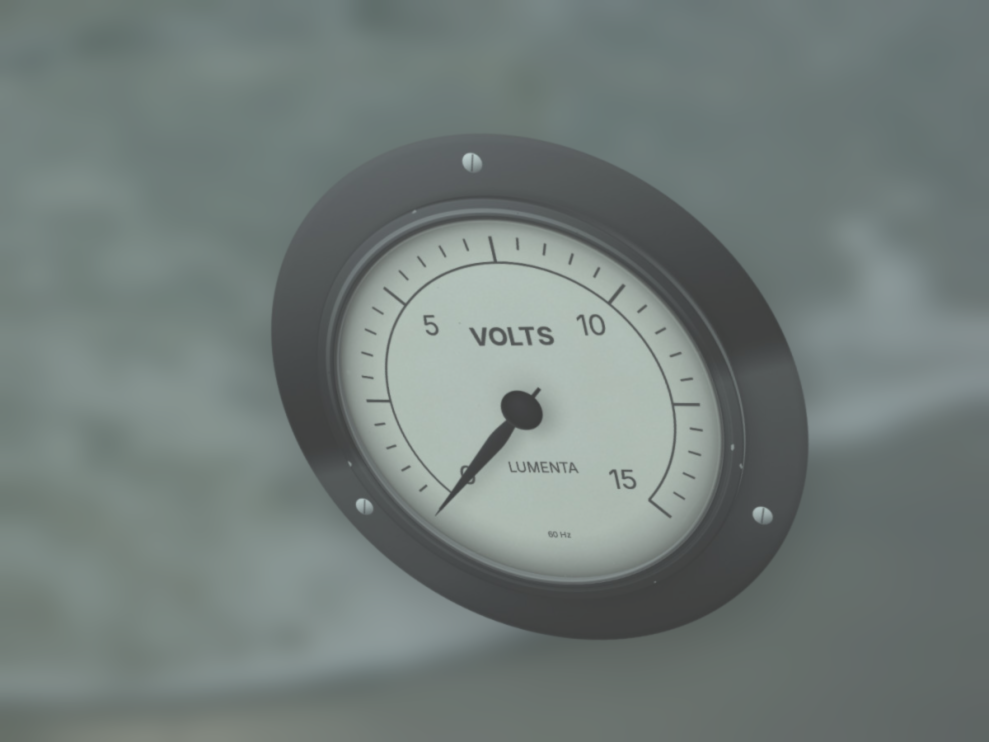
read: **0** V
